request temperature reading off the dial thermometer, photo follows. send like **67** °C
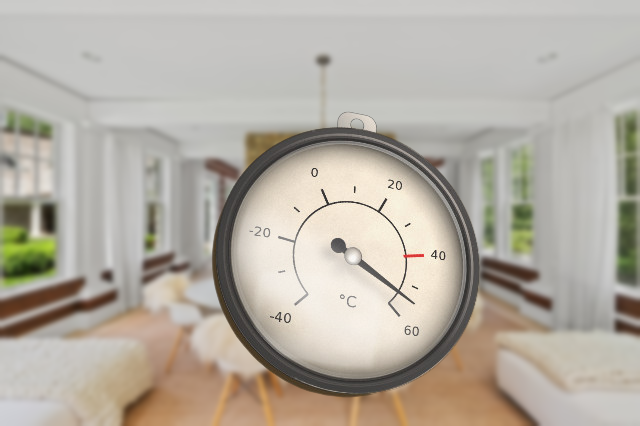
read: **55** °C
